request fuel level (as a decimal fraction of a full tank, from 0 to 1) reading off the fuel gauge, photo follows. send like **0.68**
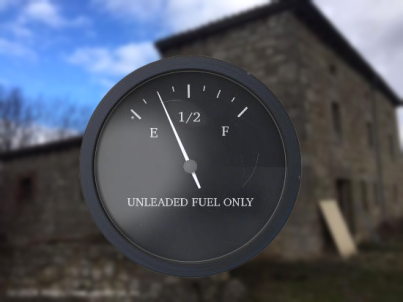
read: **0.25**
